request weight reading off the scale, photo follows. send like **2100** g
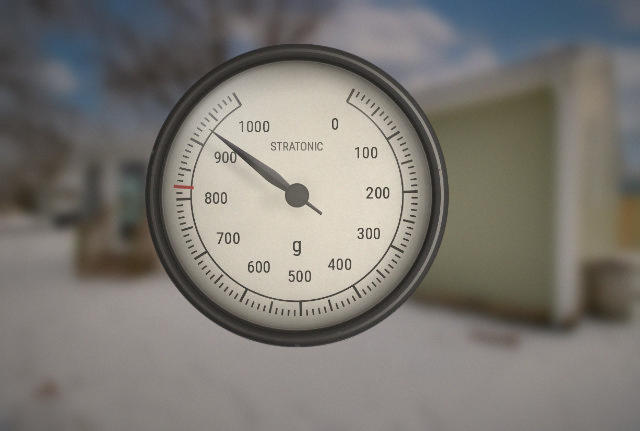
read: **930** g
